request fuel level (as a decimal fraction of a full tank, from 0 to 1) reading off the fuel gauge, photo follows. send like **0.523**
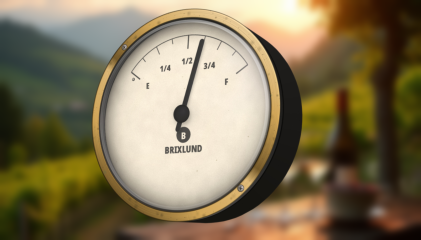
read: **0.625**
